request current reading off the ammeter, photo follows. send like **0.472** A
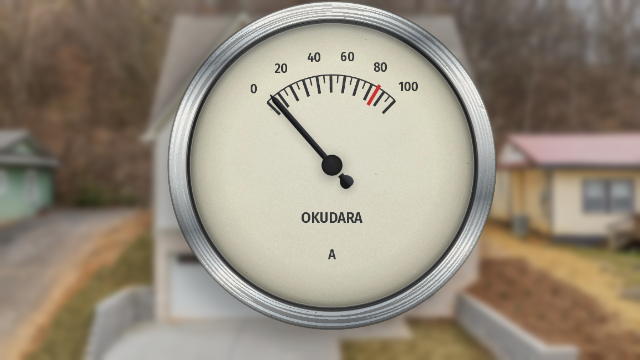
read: **5** A
